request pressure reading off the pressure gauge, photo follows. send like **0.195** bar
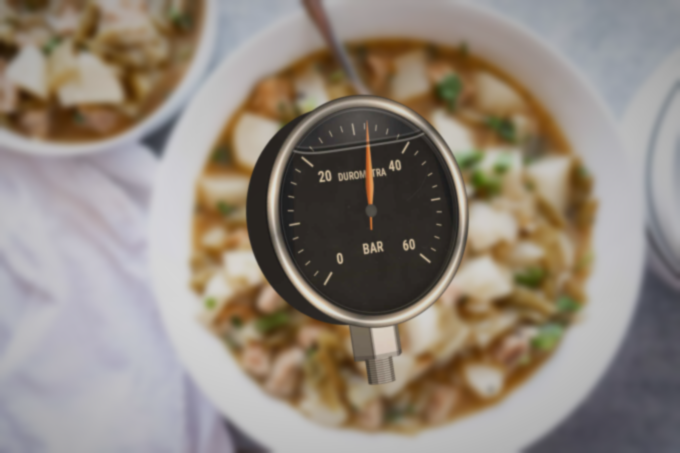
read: **32** bar
